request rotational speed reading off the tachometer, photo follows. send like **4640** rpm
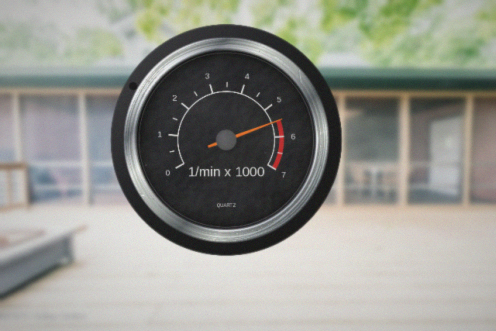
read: **5500** rpm
